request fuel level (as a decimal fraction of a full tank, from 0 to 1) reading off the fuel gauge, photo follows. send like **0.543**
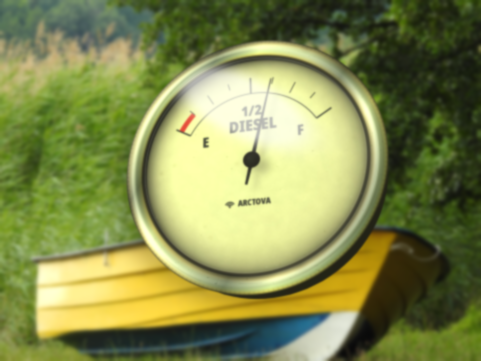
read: **0.625**
